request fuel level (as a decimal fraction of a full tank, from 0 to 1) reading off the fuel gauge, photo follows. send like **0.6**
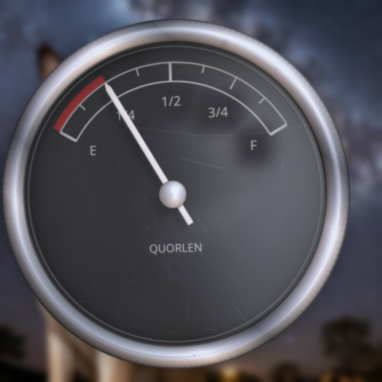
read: **0.25**
